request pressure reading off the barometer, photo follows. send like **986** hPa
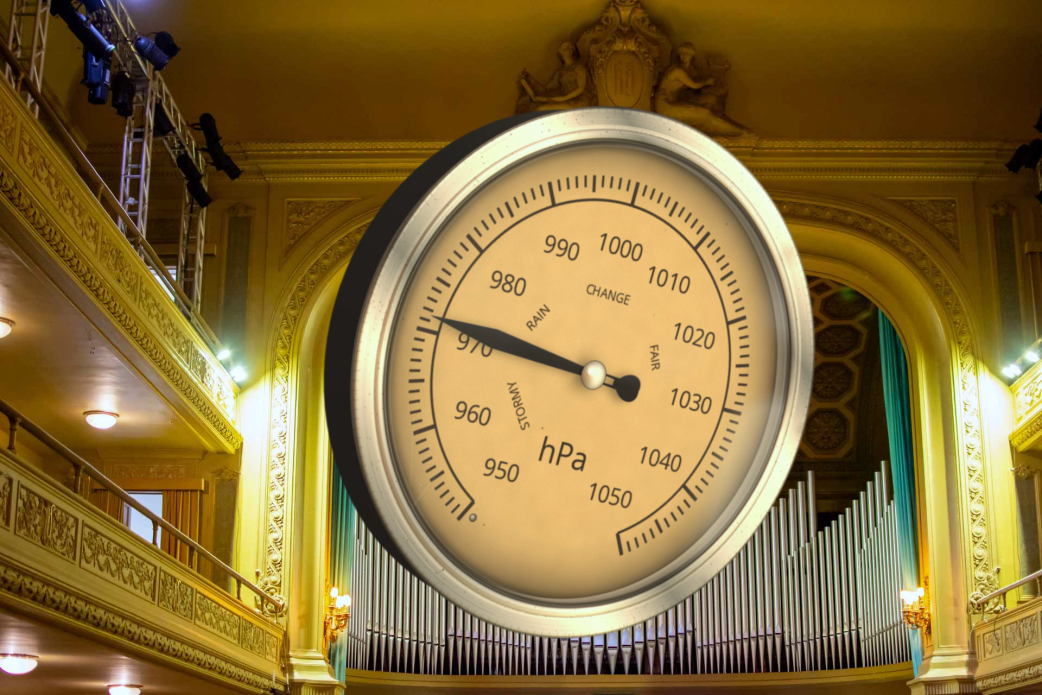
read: **971.5** hPa
